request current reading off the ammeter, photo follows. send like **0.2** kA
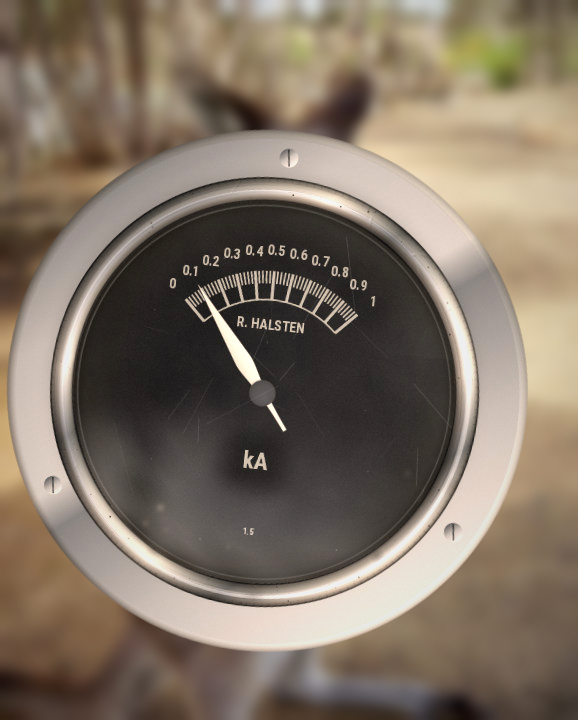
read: **0.1** kA
